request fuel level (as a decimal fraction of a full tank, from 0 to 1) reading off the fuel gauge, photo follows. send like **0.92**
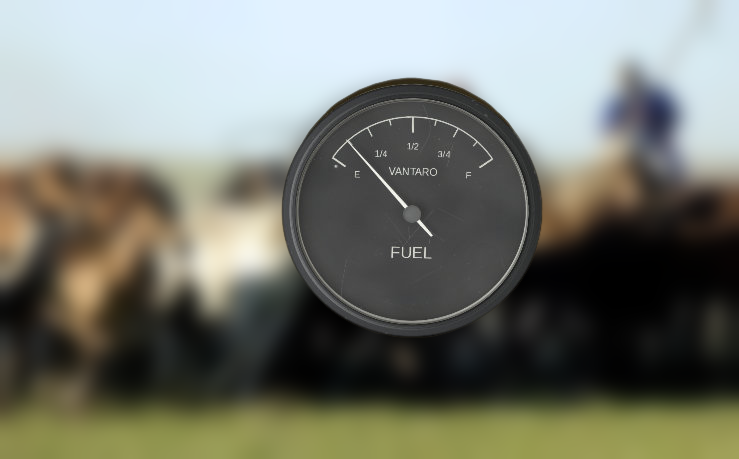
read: **0.125**
